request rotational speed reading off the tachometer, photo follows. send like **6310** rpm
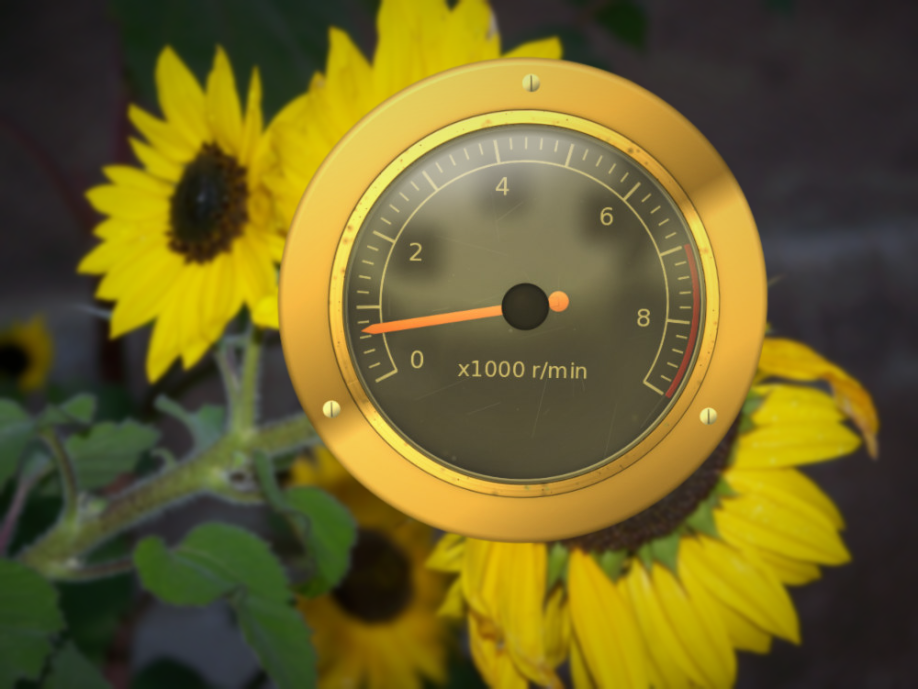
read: **700** rpm
